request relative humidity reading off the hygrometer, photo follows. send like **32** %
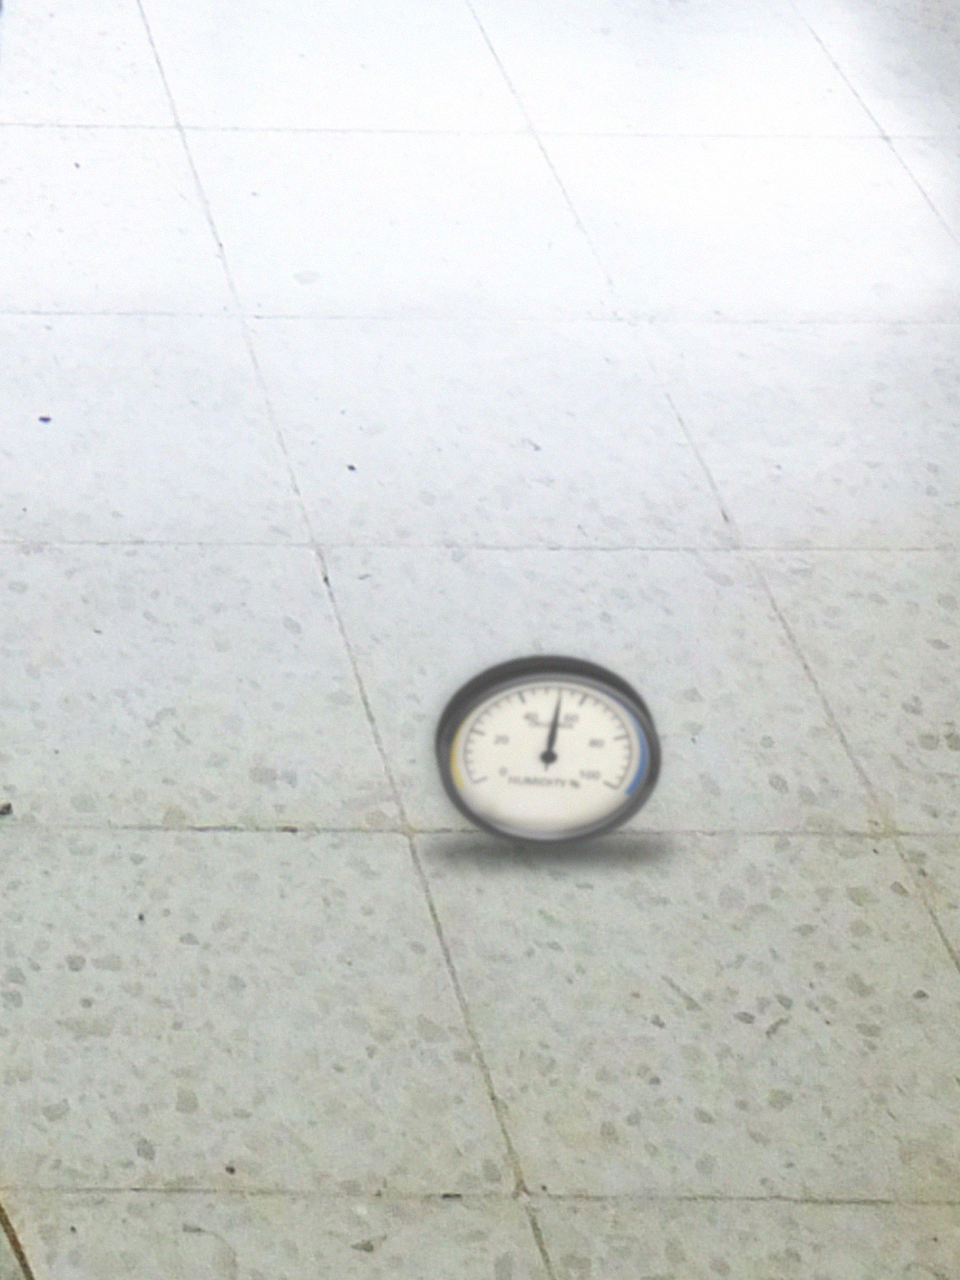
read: **52** %
